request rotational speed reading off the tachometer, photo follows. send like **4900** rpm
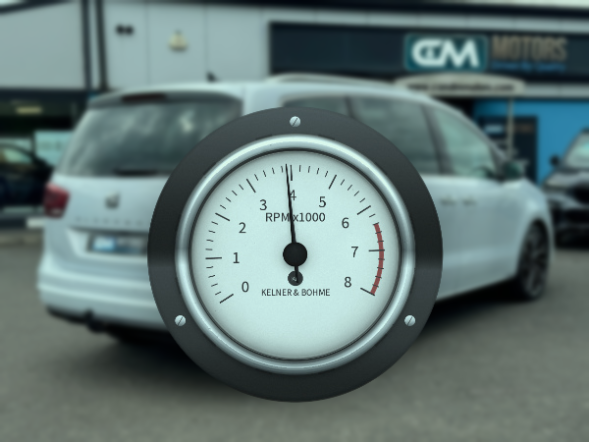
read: **3900** rpm
